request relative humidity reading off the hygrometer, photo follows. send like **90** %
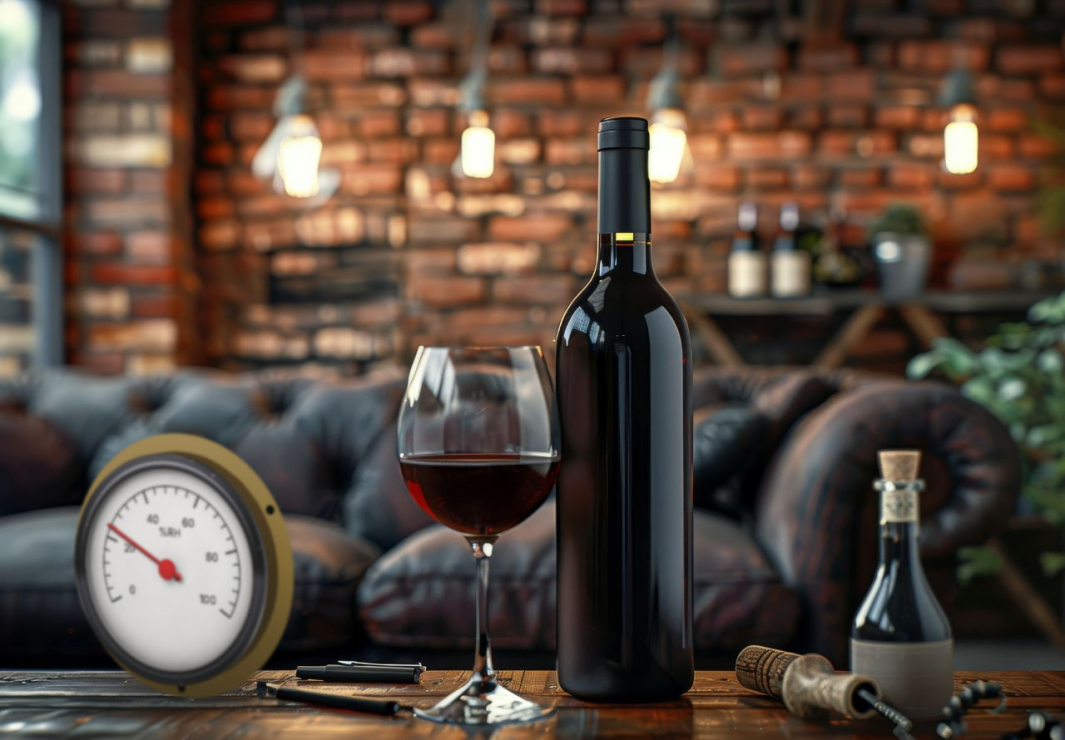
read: **24** %
